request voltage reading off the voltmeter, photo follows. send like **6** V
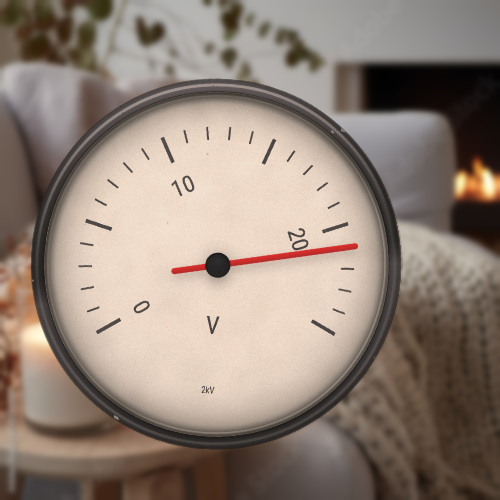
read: **21** V
